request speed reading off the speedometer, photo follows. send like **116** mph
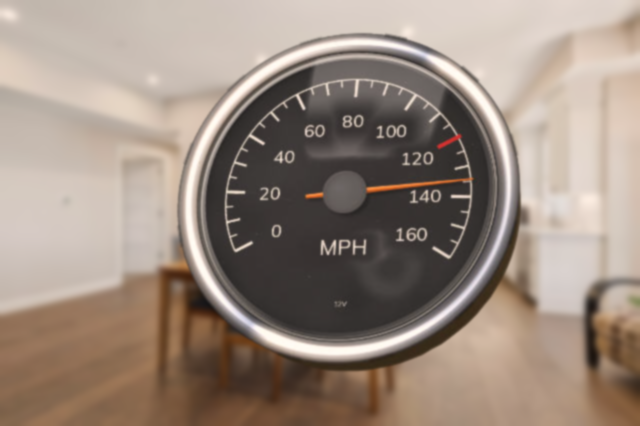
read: **135** mph
